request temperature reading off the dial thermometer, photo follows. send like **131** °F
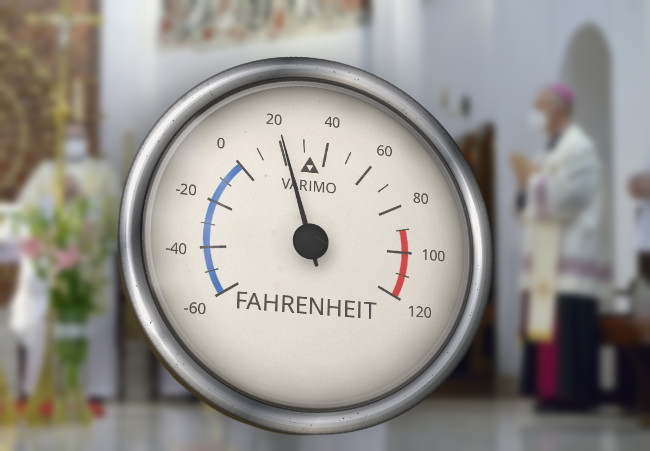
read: **20** °F
